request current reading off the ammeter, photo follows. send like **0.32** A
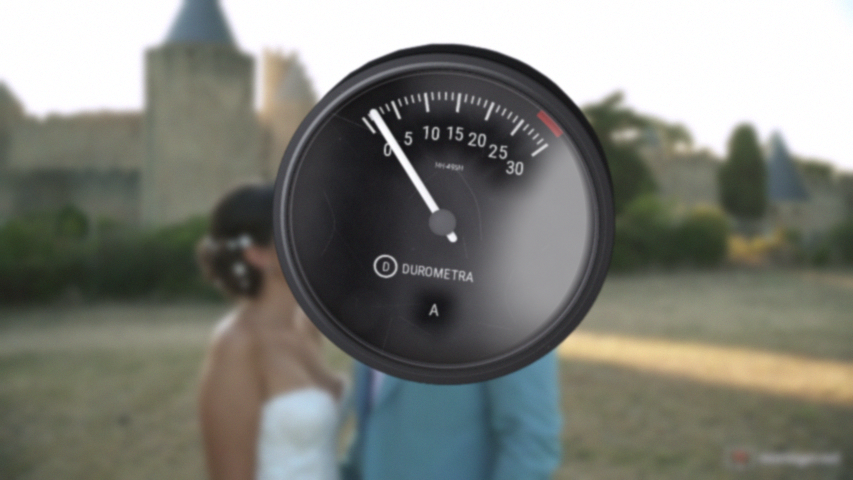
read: **2** A
